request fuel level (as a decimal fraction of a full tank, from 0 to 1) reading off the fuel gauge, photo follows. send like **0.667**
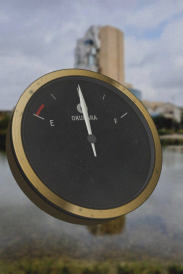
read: **0.5**
